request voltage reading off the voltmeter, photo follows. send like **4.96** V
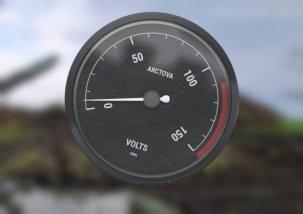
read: **5** V
